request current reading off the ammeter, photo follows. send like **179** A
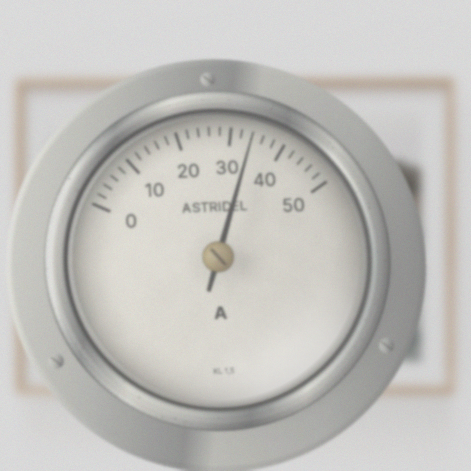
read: **34** A
